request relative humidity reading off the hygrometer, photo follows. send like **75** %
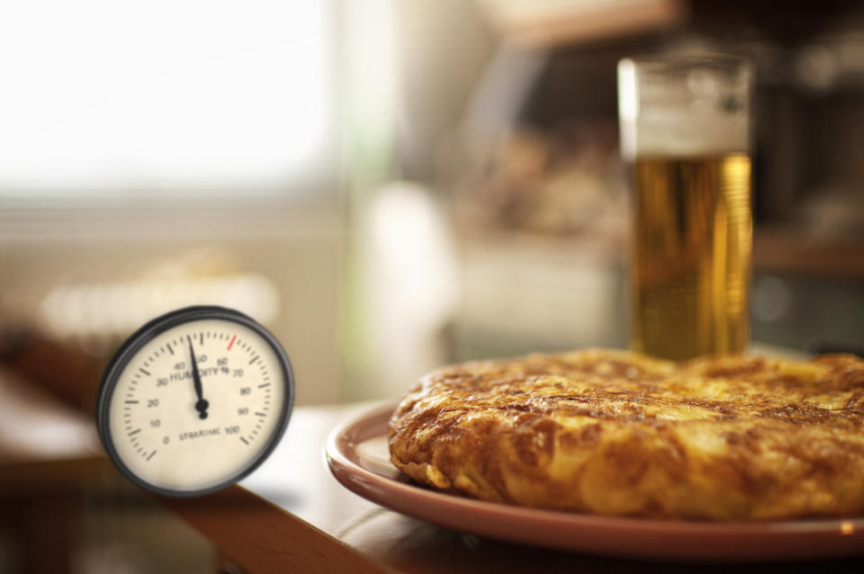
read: **46** %
